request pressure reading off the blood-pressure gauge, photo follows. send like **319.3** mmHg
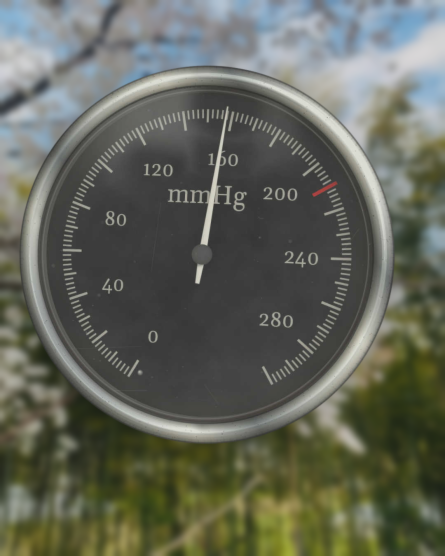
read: **158** mmHg
